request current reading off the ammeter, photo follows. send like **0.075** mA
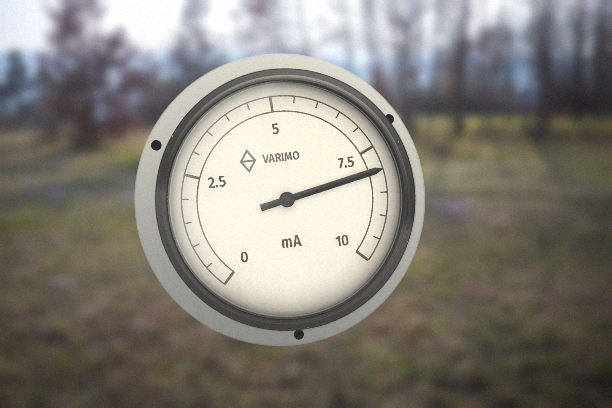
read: **8** mA
